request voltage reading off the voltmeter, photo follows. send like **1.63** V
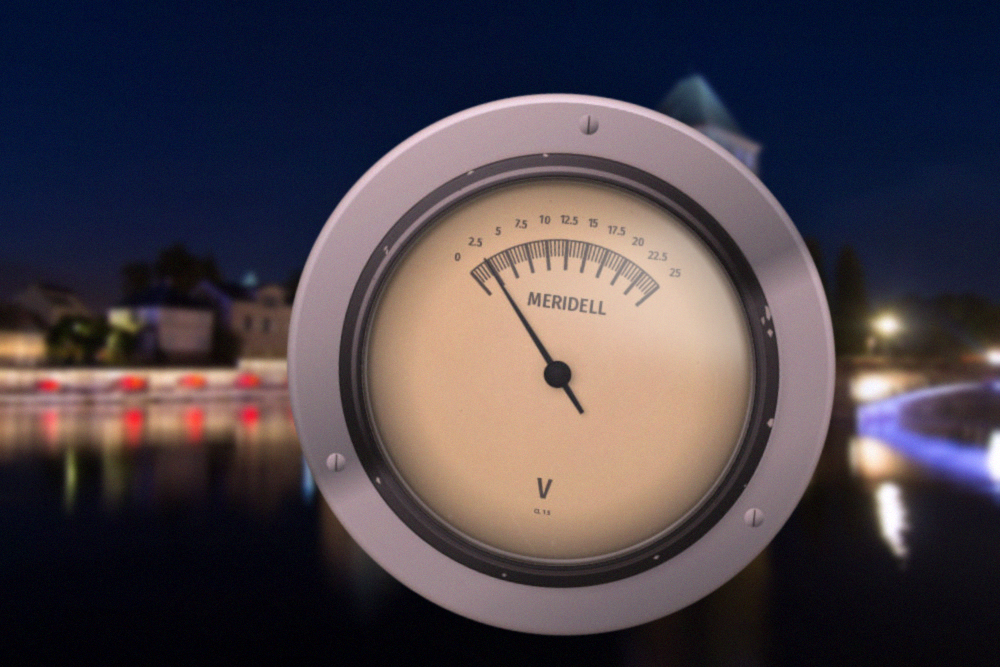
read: **2.5** V
